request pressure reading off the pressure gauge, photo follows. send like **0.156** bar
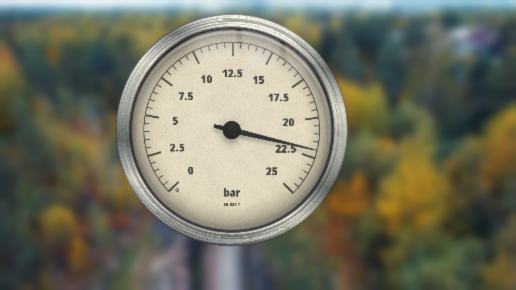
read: **22** bar
